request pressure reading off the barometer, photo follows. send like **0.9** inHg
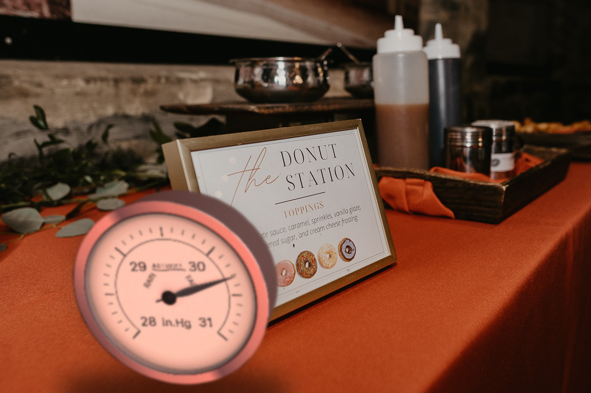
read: **30.3** inHg
